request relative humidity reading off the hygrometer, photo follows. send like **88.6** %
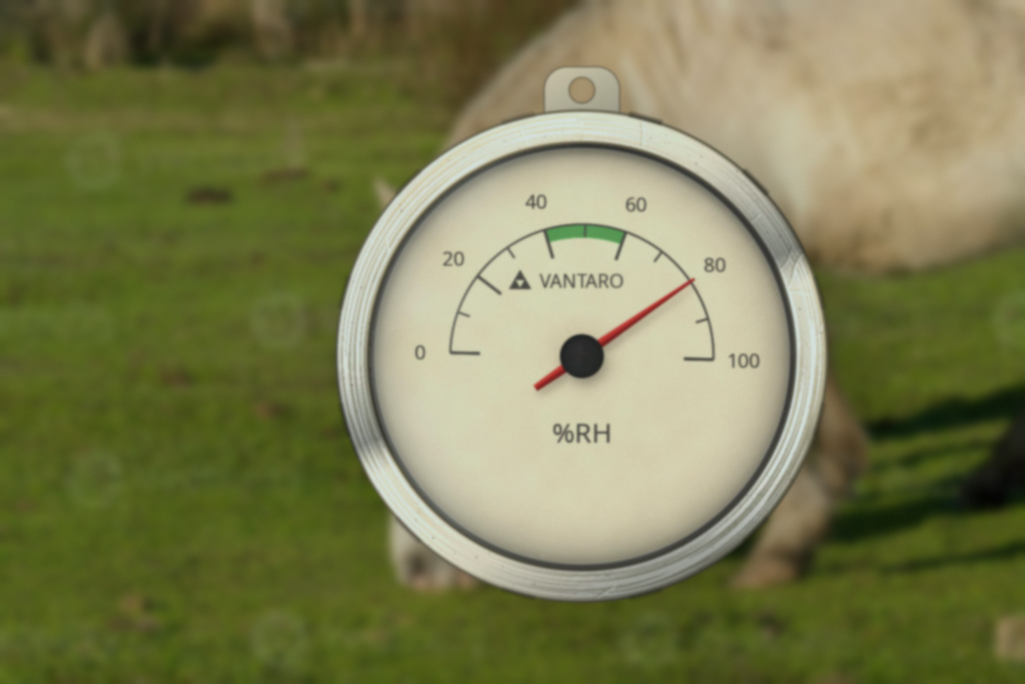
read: **80** %
